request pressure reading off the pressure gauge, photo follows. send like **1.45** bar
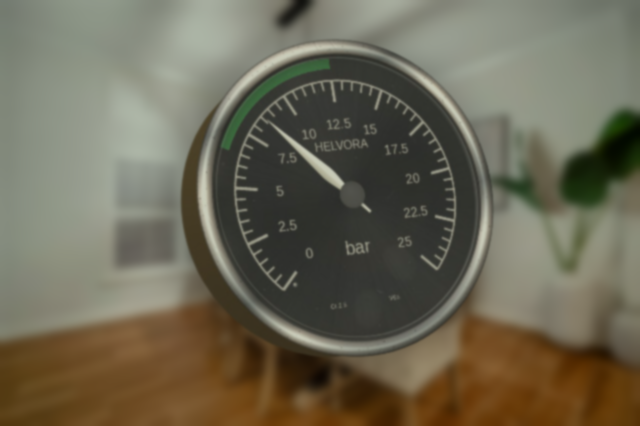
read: **8.5** bar
